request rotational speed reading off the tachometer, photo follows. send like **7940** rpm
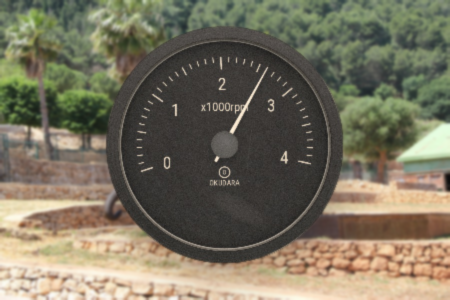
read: **2600** rpm
